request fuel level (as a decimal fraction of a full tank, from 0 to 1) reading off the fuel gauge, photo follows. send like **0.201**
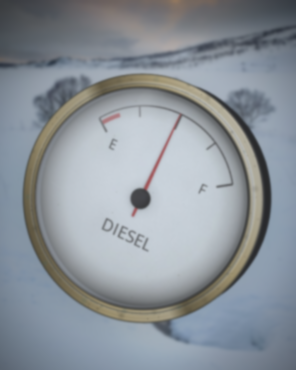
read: **0.5**
